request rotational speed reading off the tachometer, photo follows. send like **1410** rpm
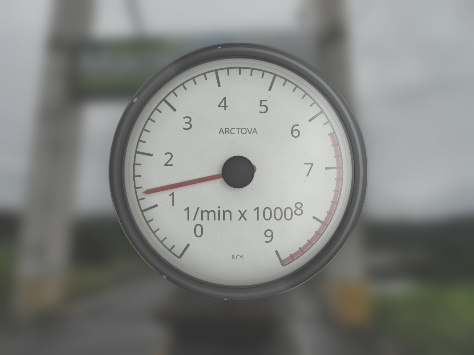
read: **1300** rpm
